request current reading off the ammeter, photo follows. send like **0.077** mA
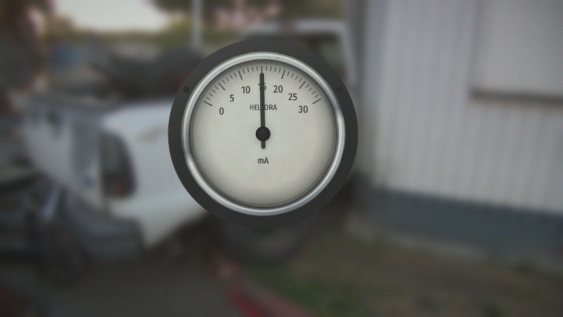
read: **15** mA
